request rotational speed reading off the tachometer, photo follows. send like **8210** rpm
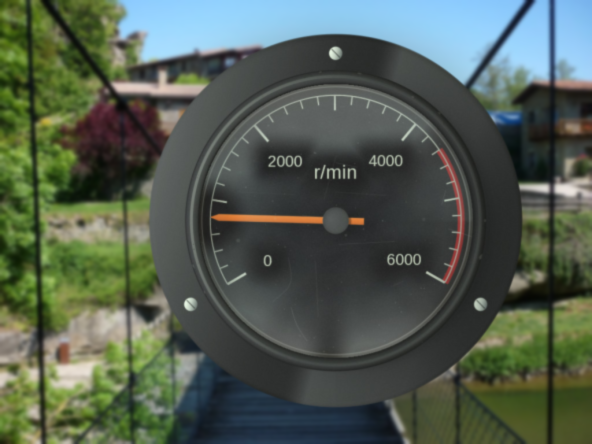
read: **800** rpm
